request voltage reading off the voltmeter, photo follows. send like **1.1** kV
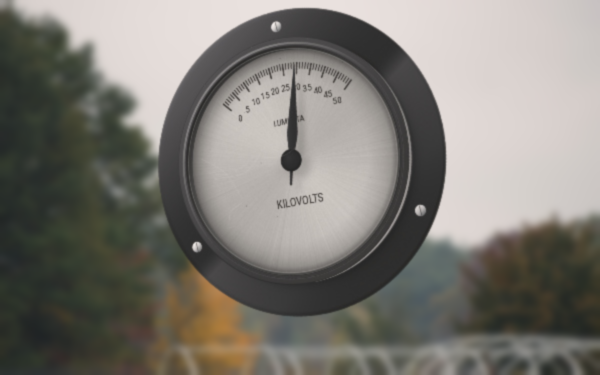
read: **30** kV
